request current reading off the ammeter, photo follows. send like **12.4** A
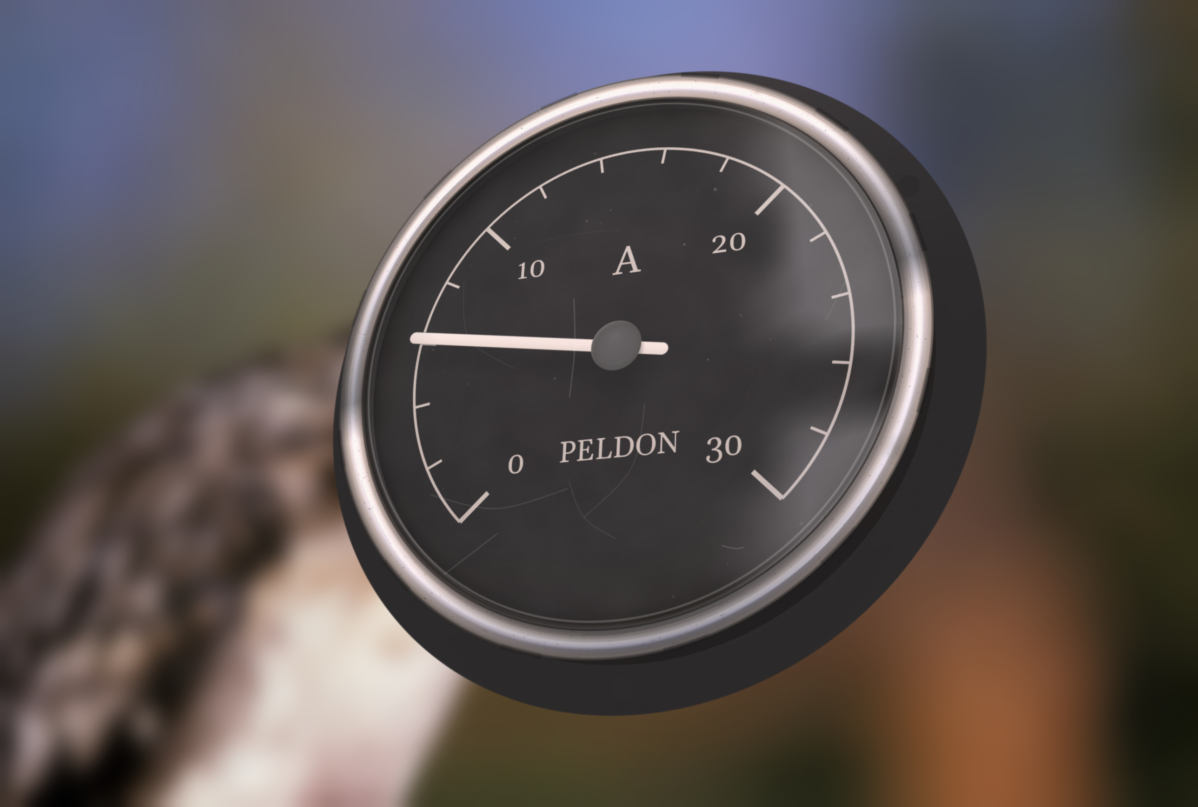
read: **6** A
